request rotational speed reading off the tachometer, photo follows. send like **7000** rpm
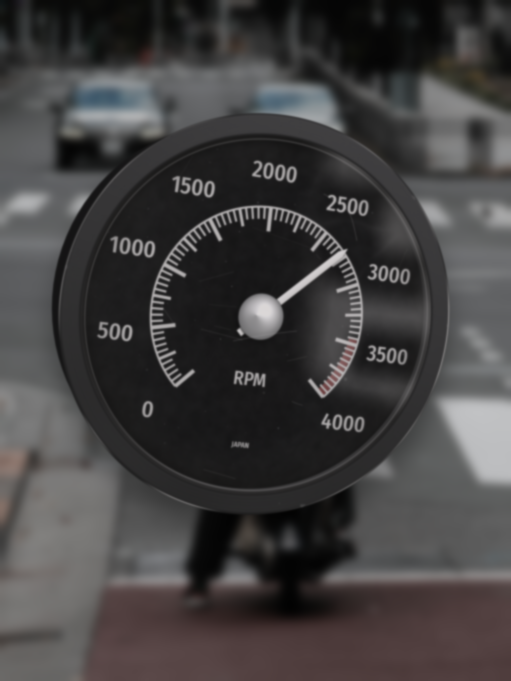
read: **2700** rpm
